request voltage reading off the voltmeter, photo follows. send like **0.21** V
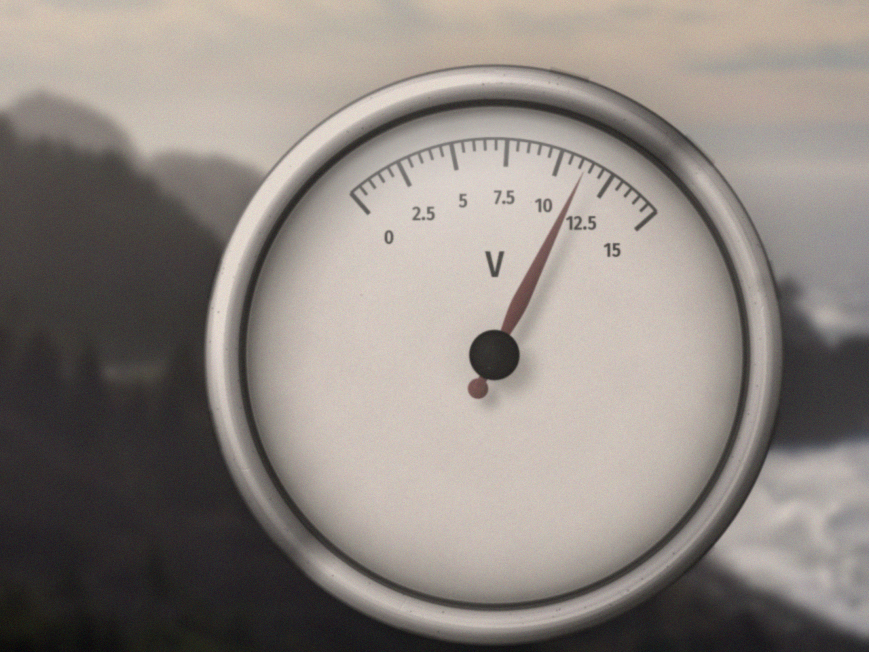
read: **11.25** V
